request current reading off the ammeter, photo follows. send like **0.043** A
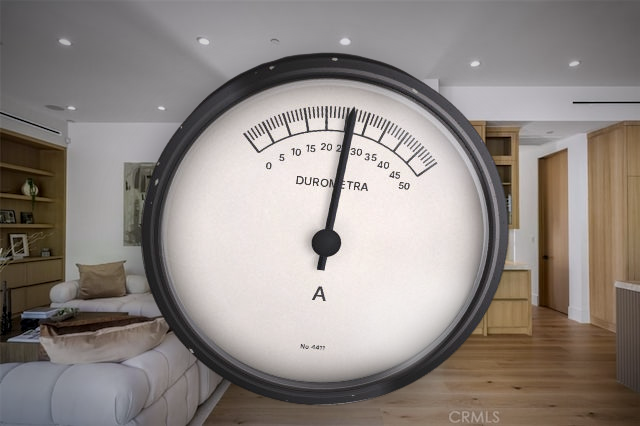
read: **26** A
